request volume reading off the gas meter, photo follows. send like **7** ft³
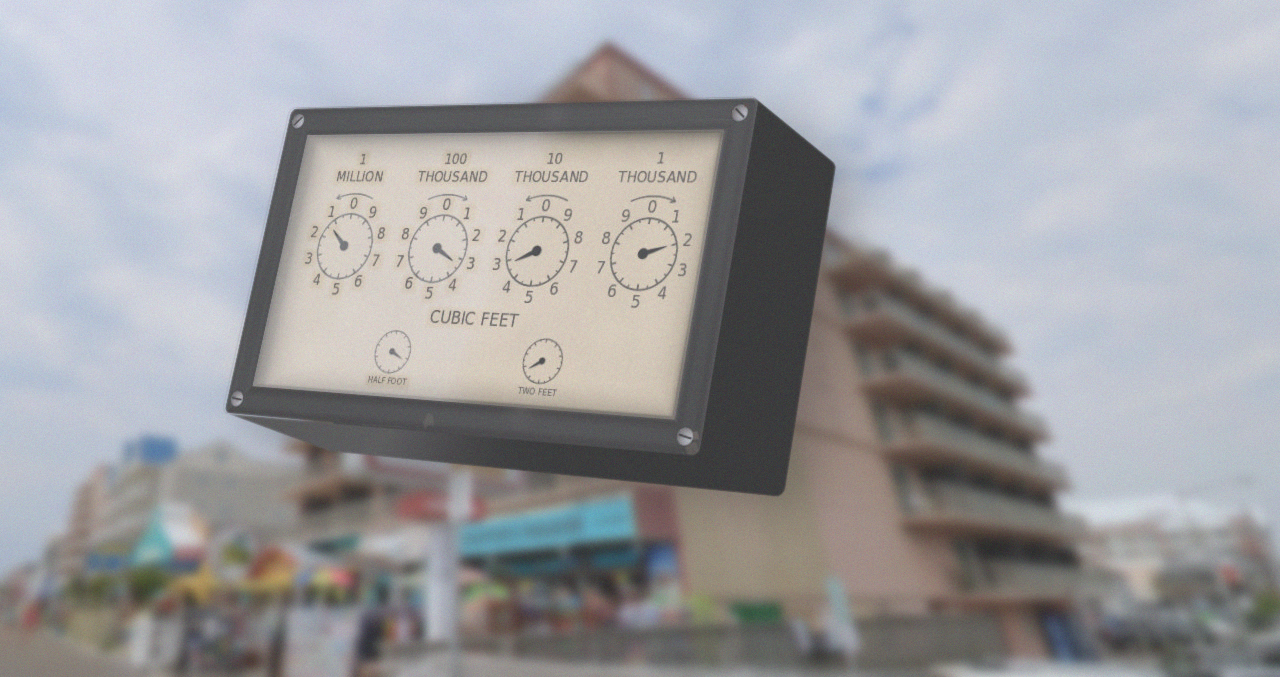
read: **133200** ft³
